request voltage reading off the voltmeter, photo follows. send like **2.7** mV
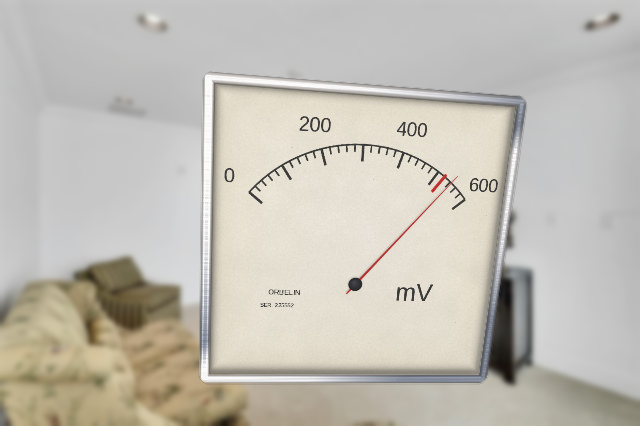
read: **540** mV
